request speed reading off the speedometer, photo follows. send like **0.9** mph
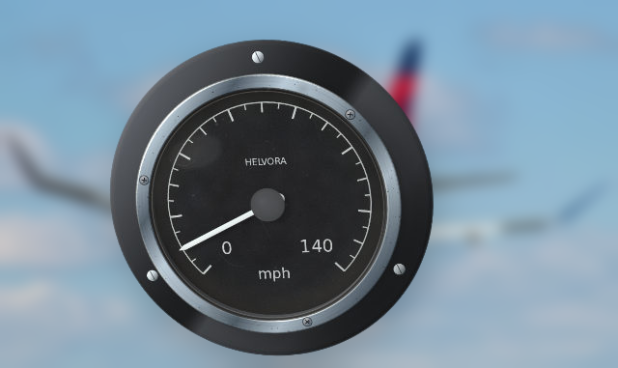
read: **10** mph
